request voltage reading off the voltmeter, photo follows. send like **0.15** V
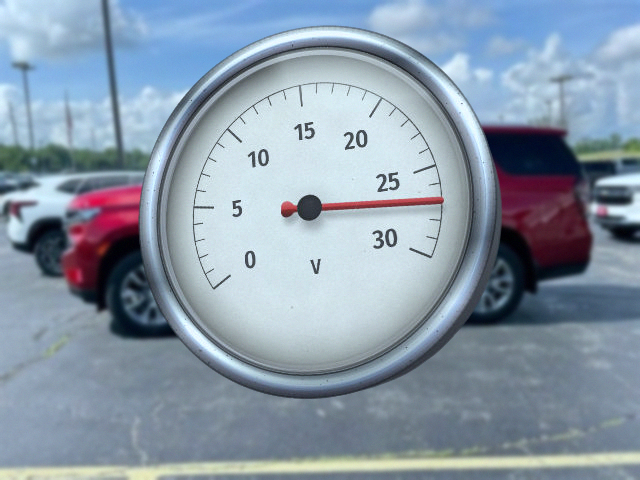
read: **27** V
